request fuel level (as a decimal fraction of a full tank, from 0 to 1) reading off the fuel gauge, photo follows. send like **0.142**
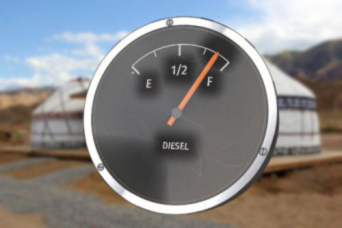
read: **0.875**
